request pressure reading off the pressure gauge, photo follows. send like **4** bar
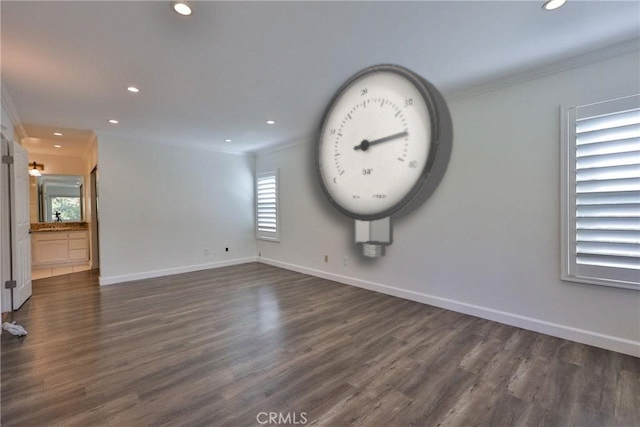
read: **35** bar
